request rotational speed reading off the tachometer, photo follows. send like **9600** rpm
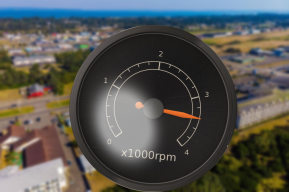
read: **3400** rpm
